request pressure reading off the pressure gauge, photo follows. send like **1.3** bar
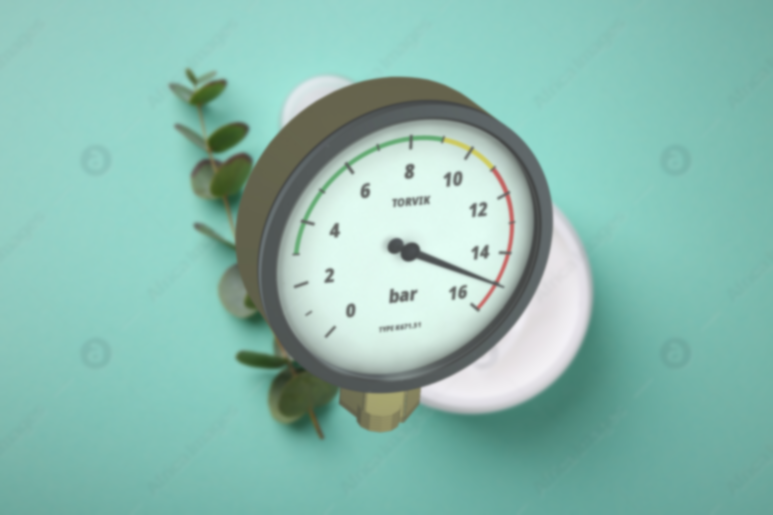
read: **15** bar
